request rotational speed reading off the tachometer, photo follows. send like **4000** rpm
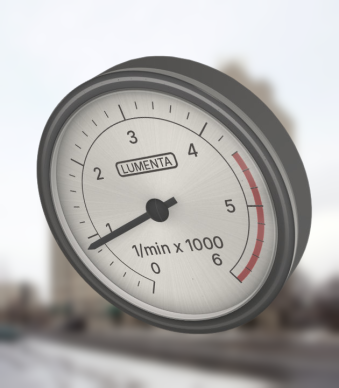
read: **900** rpm
